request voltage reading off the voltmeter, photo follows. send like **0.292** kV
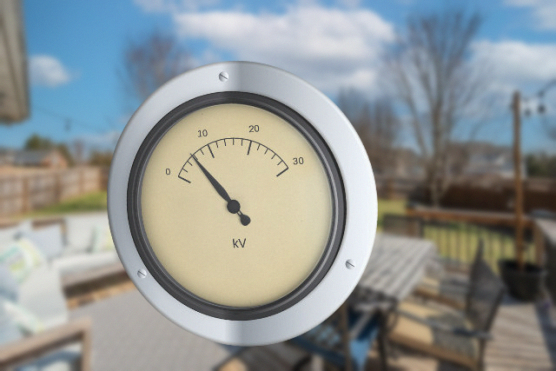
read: **6** kV
